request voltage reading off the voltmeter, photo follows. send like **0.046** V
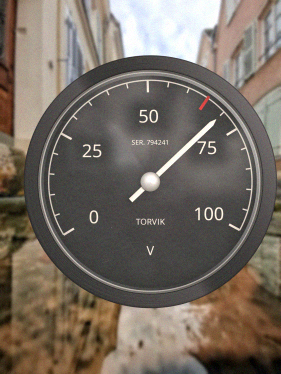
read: **70** V
